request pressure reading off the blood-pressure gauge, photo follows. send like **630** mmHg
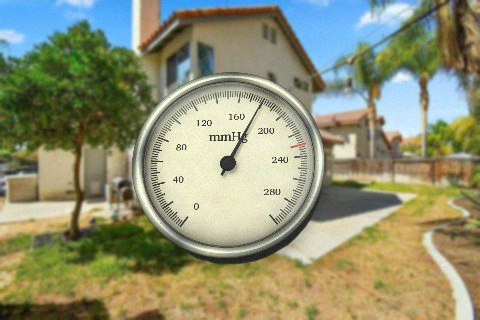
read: **180** mmHg
